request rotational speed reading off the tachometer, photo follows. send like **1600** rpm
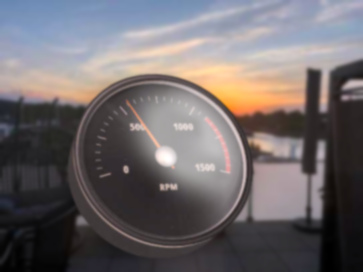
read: **550** rpm
